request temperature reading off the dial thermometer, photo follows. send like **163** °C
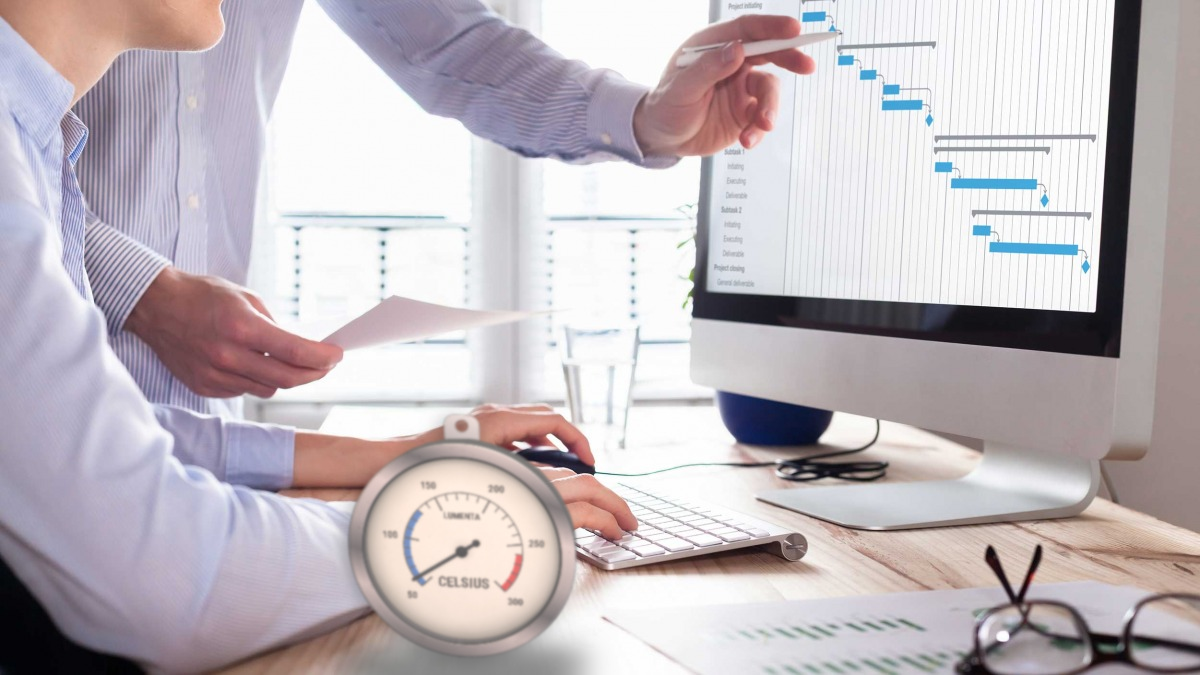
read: **60** °C
